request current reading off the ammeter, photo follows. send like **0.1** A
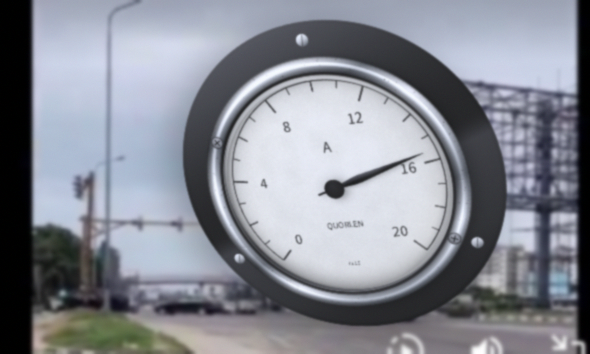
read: **15.5** A
